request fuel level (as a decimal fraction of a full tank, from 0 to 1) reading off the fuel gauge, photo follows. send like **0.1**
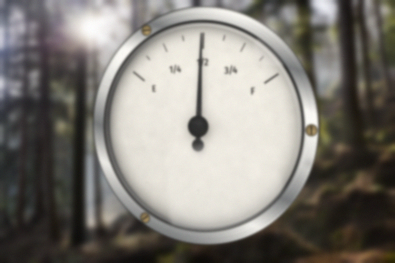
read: **0.5**
